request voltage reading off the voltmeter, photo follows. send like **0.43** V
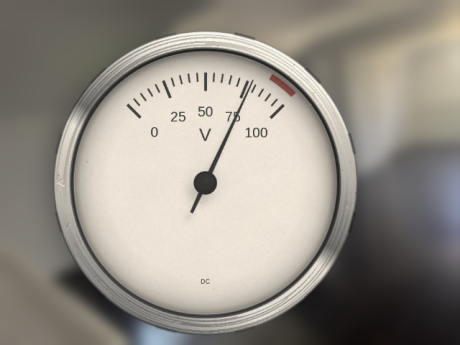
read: **77.5** V
